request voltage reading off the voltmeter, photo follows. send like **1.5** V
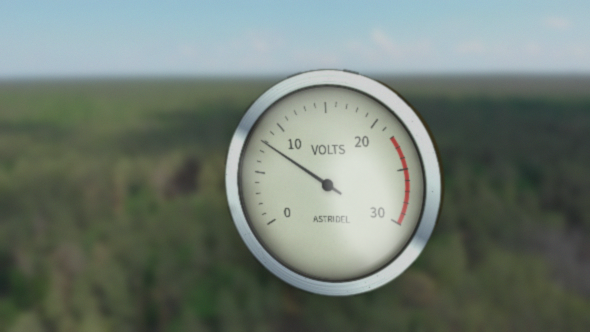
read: **8** V
